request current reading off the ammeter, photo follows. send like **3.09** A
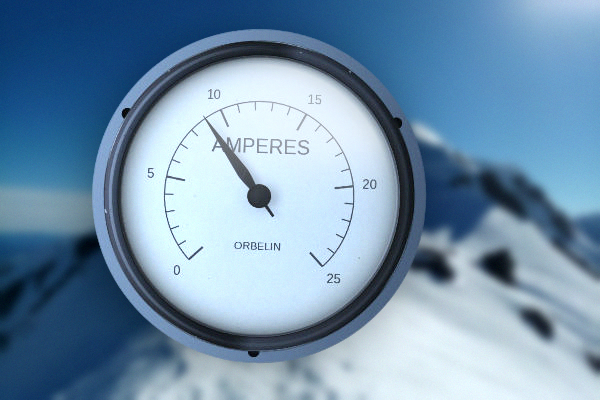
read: **9** A
